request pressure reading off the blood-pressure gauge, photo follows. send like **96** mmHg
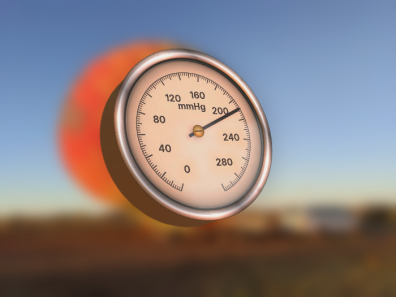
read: **210** mmHg
